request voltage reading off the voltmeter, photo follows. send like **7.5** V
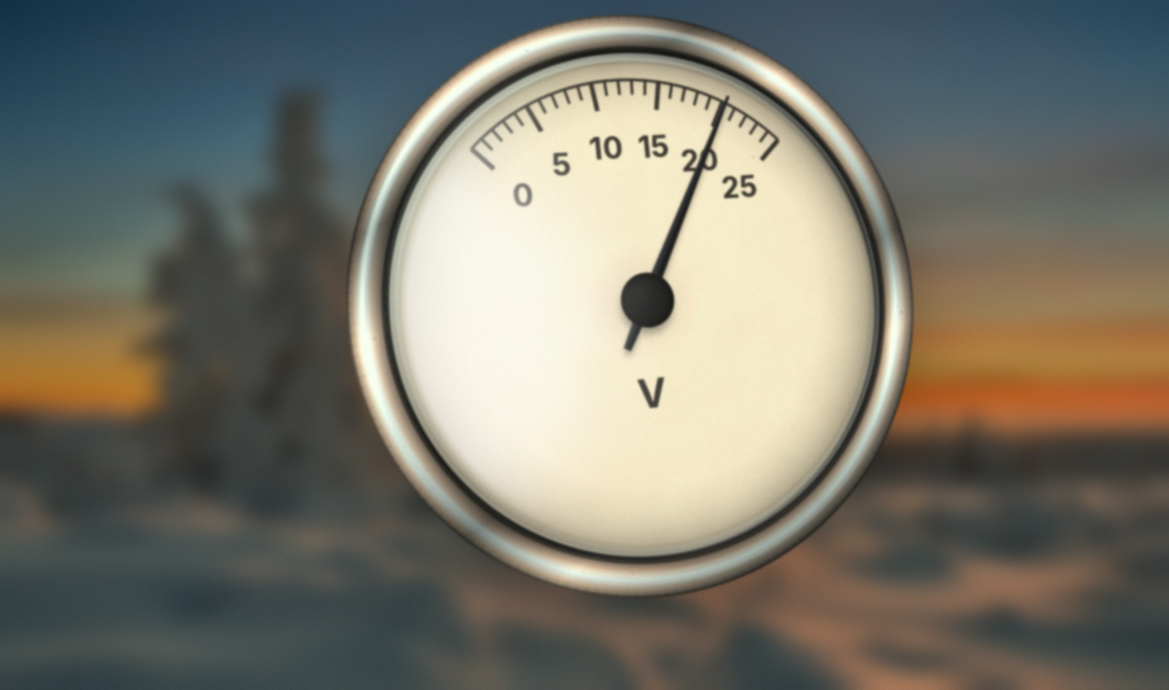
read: **20** V
